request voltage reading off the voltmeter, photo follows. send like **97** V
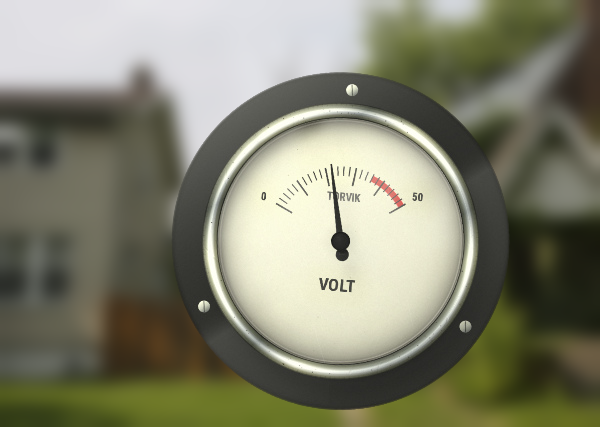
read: **22** V
